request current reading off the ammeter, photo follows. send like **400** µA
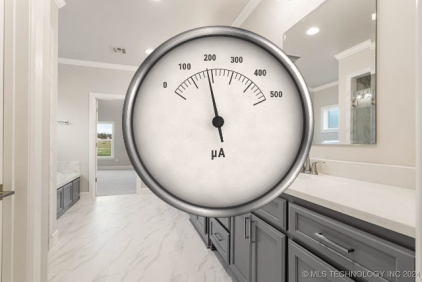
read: **180** µA
